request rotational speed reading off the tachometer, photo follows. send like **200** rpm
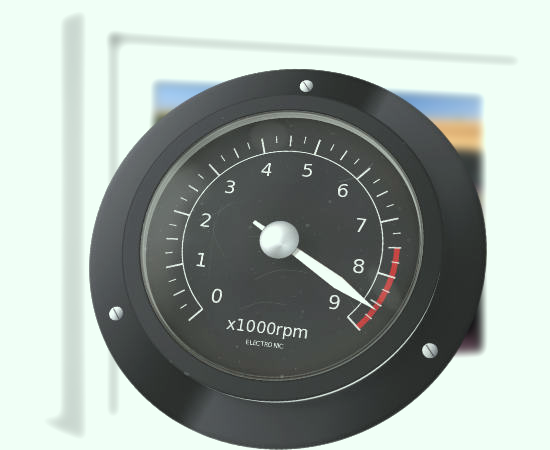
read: **8625** rpm
